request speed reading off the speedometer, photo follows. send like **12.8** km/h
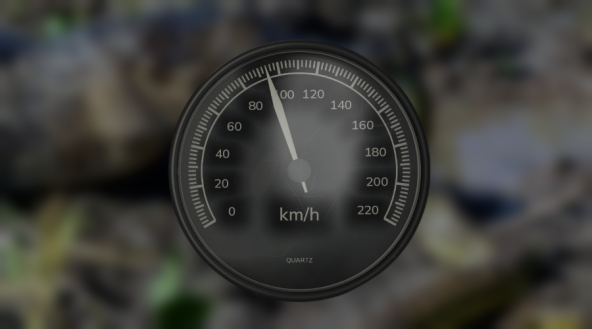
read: **94** km/h
